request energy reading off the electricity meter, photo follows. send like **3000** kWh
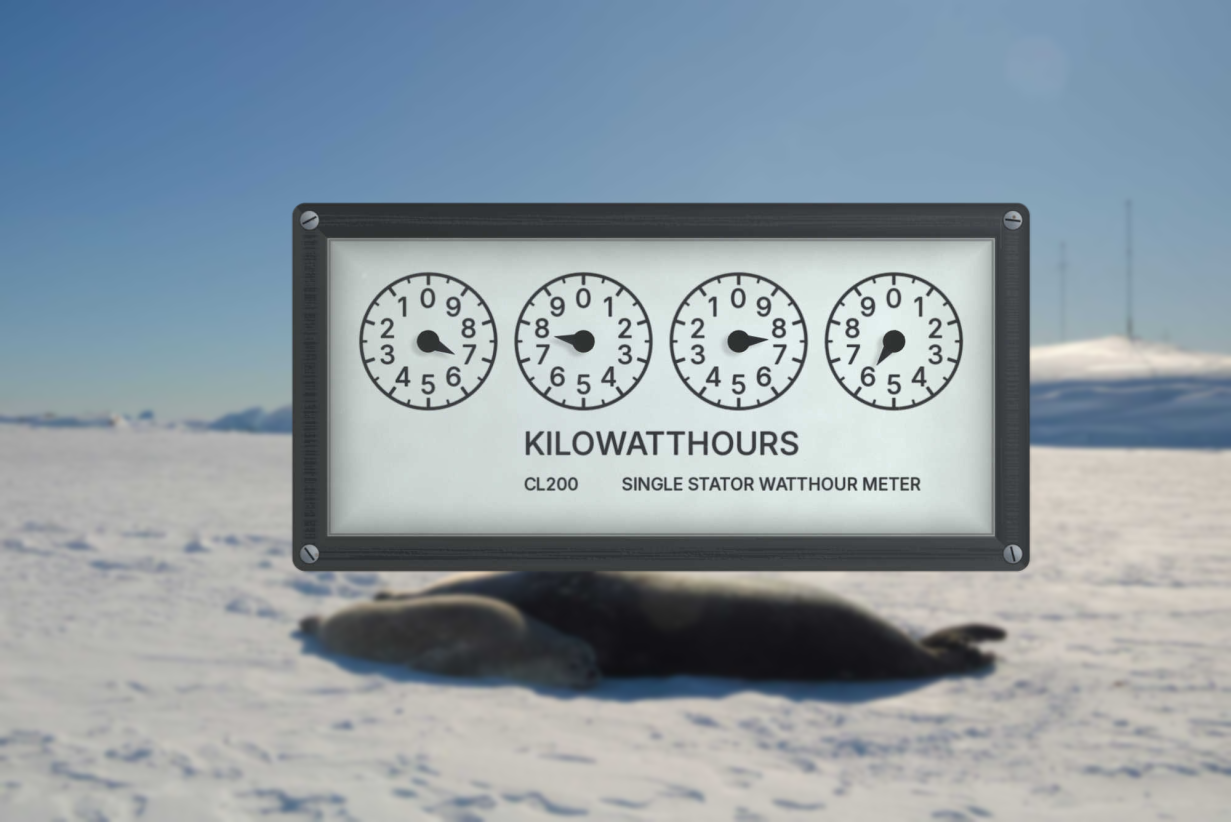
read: **6776** kWh
